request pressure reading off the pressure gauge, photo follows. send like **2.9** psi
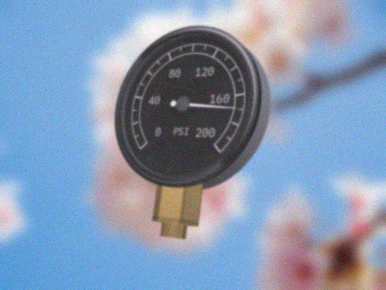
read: **170** psi
